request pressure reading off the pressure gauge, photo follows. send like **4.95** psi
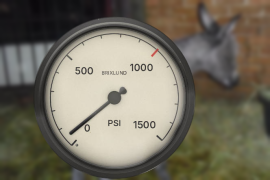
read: **50** psi
